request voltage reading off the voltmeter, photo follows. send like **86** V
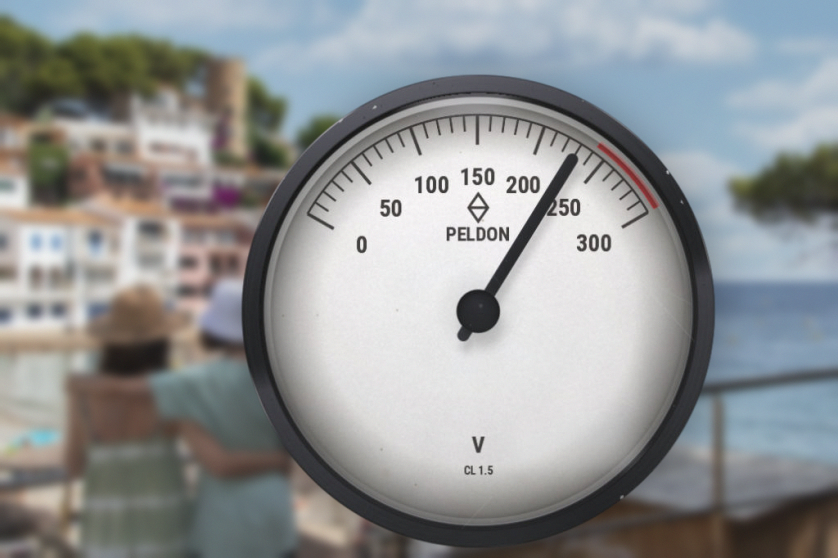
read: **230** V
